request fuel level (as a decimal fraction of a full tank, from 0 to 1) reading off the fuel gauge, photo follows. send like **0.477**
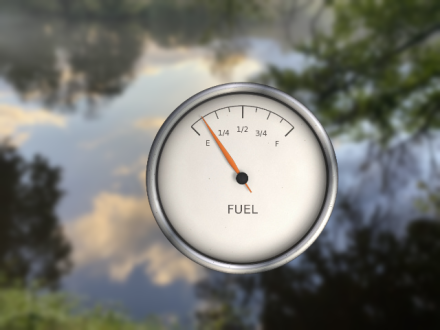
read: **0.125**
